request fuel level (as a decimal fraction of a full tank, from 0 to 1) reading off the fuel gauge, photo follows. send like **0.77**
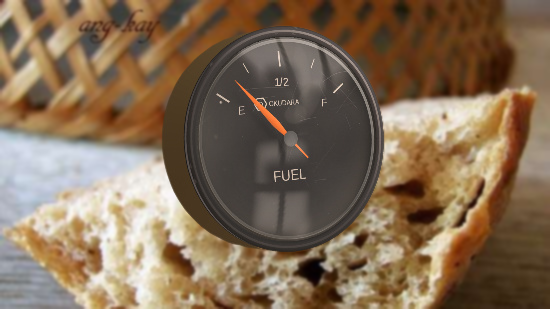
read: **0.125**
